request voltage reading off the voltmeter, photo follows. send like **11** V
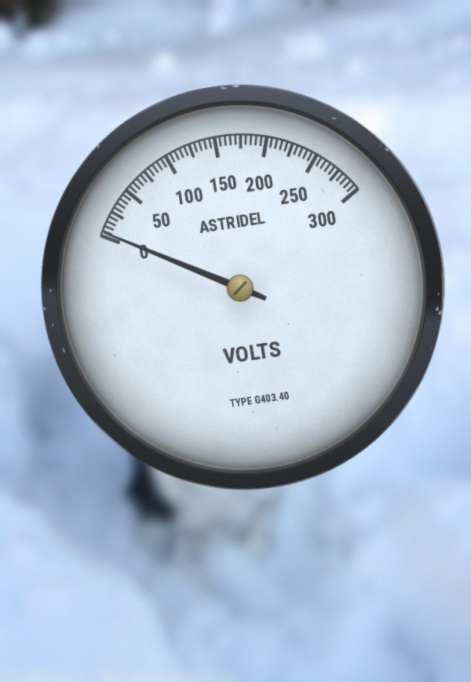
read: **5** V
